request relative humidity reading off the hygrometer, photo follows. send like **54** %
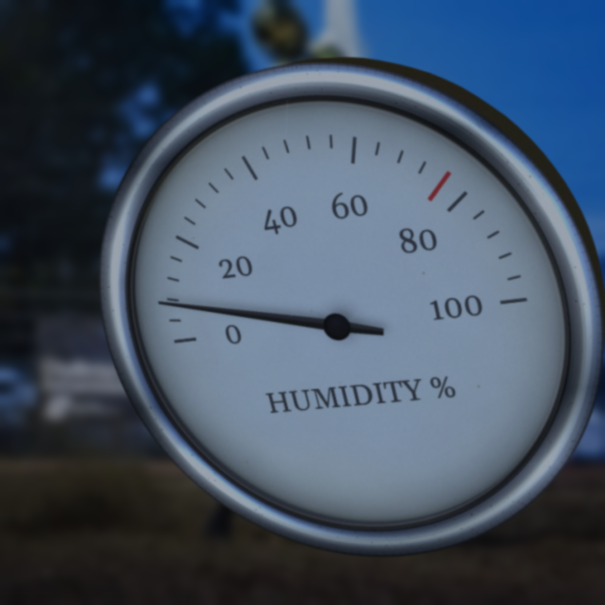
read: **8** %
